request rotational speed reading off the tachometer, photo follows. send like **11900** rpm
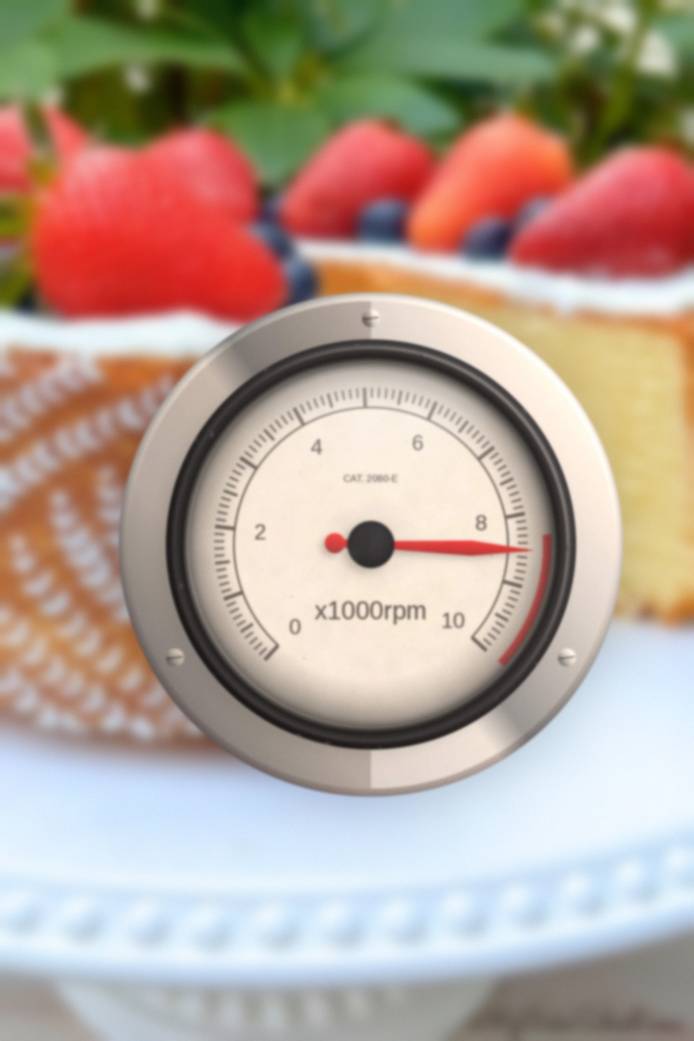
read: **8500** rpm
